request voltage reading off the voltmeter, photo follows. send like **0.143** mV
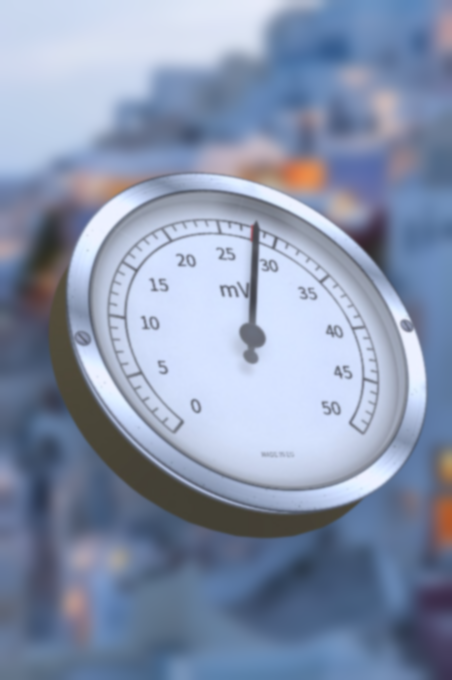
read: **28** mV
